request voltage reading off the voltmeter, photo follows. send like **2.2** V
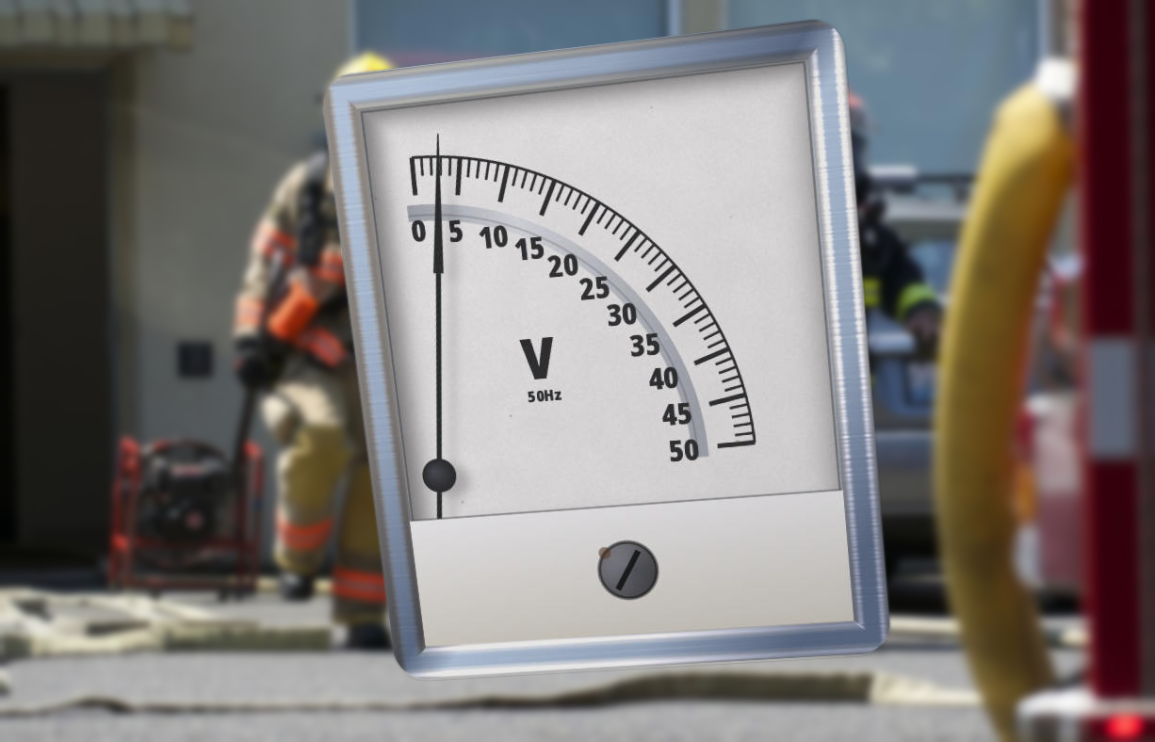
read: **3** V
